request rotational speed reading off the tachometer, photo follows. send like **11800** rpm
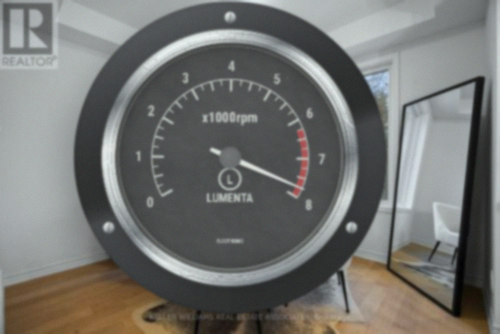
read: **7750** rpm
